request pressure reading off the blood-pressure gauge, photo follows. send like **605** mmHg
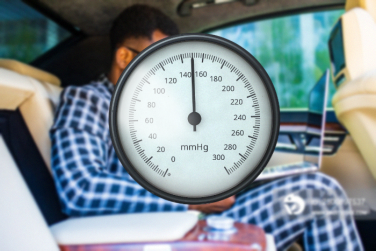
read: **150** mmHg
